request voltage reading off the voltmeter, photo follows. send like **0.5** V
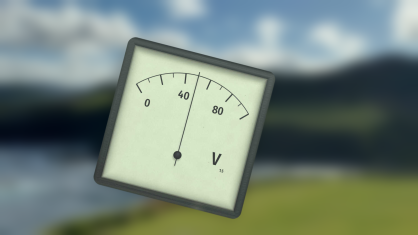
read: **50** V
